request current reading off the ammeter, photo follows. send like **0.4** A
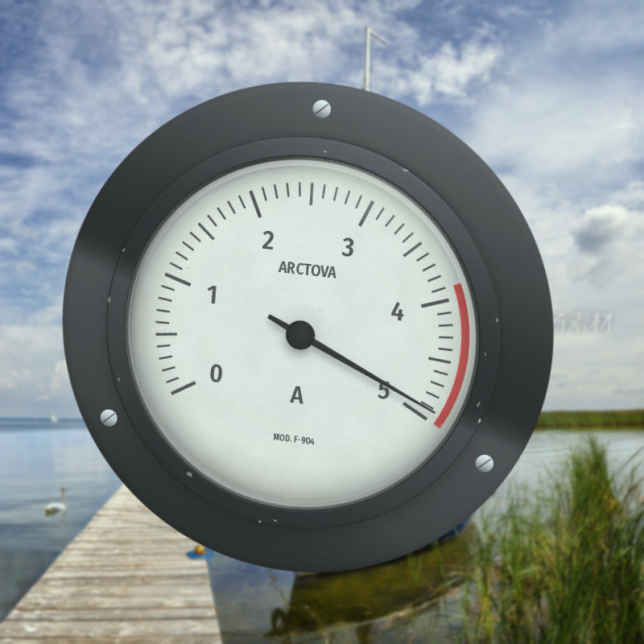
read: **4.9** A
